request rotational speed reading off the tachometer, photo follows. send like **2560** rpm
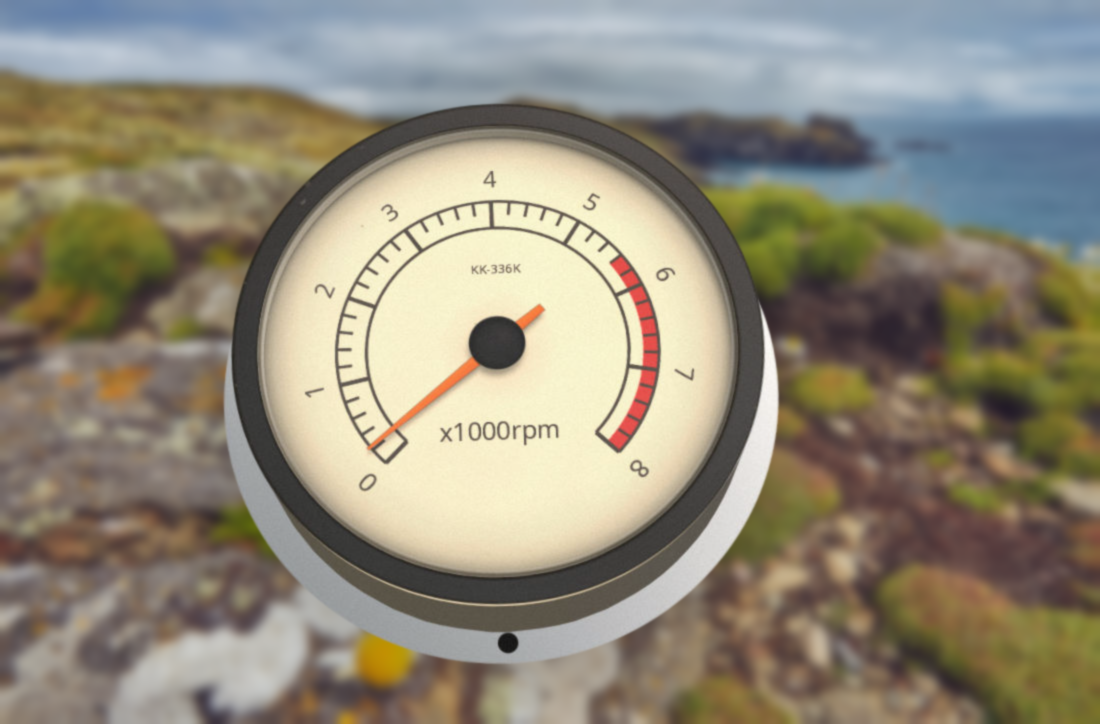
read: **200** rpm
